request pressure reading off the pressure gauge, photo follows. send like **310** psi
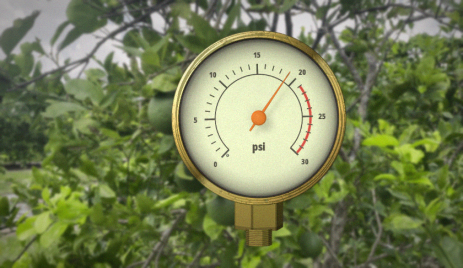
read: **19** psi
